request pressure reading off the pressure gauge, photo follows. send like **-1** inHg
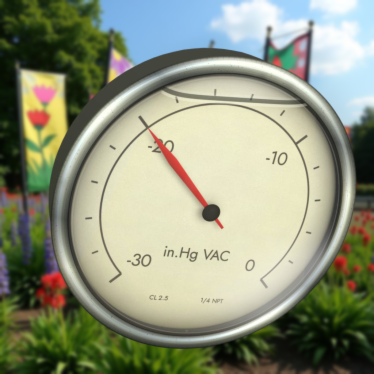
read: **-20** inHg
